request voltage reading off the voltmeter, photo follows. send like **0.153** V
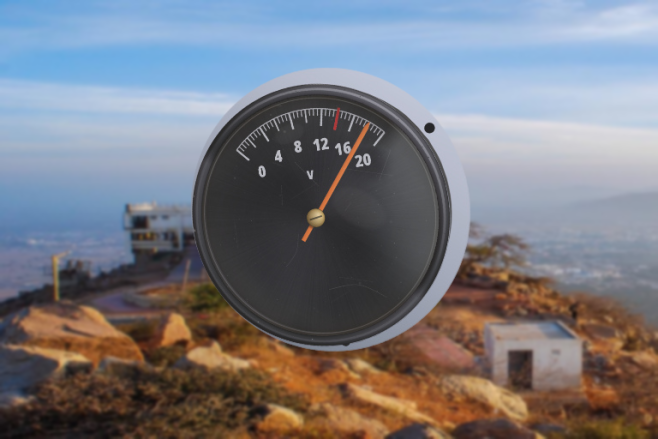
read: **18** V
